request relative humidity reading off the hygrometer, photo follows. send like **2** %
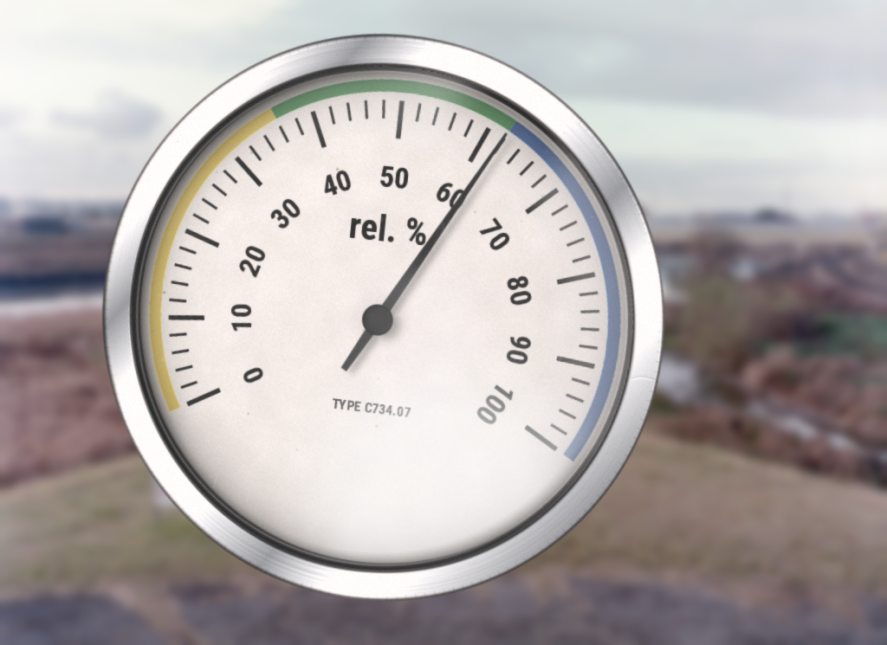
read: **62** %
